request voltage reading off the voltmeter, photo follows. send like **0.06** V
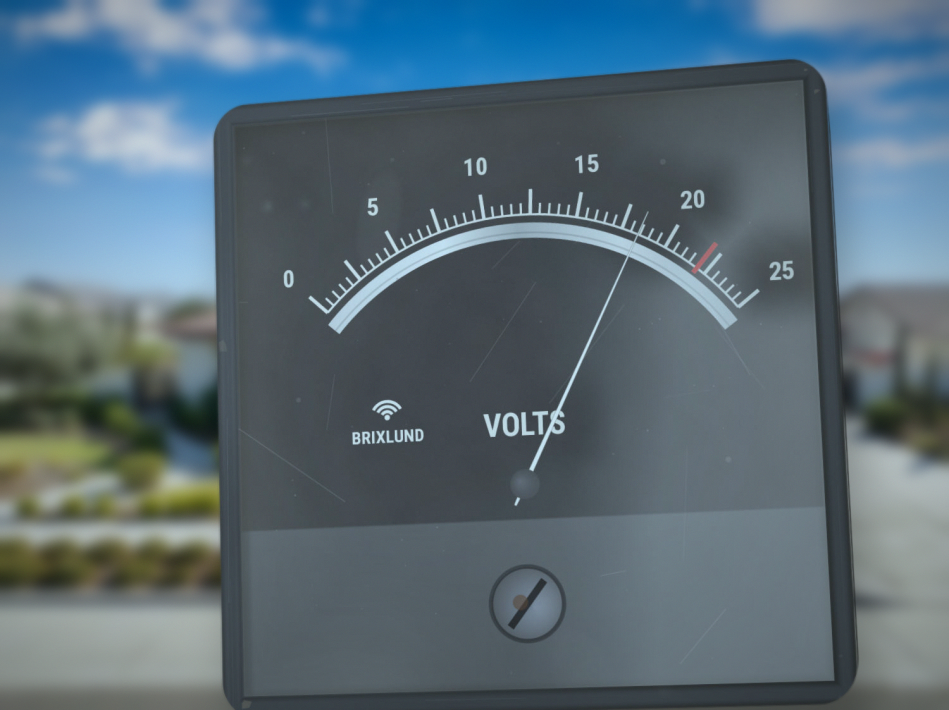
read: **18.5** V
